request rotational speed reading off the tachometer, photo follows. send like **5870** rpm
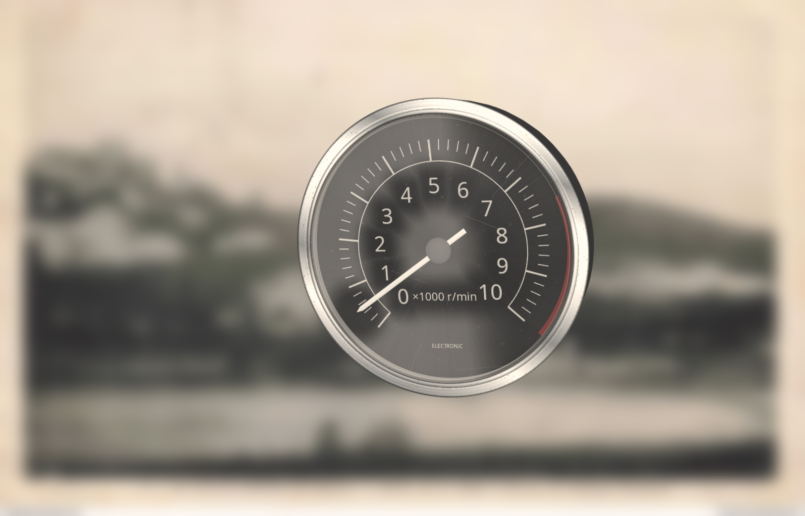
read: **500** rpm
